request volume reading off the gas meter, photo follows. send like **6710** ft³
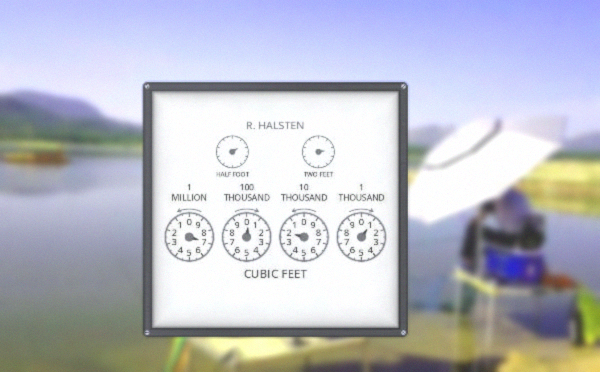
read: **702100** ft³
